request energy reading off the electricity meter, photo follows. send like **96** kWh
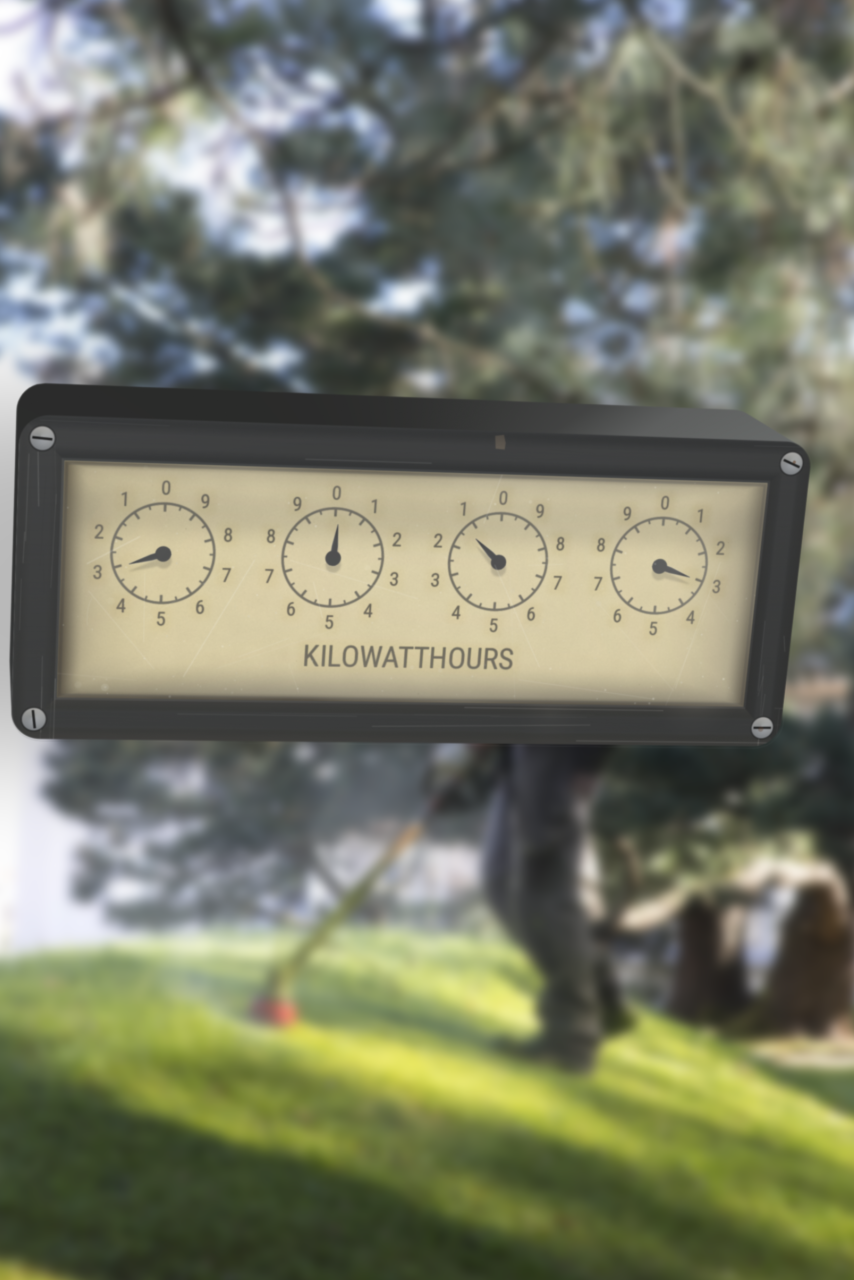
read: **3013** kWh
